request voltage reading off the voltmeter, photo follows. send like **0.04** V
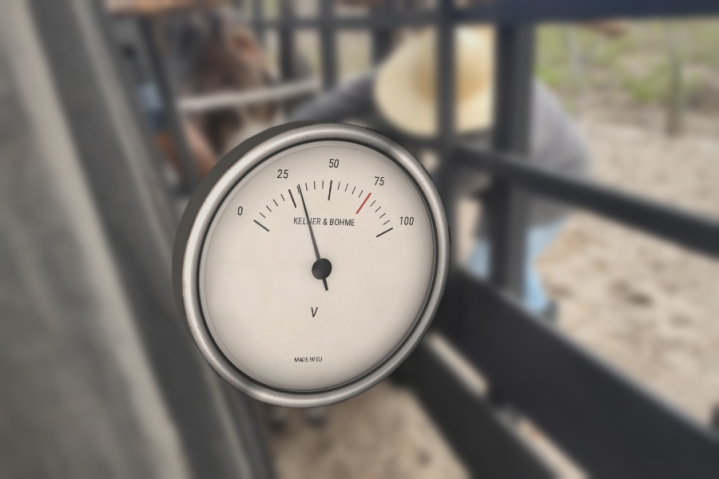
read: **30** V
